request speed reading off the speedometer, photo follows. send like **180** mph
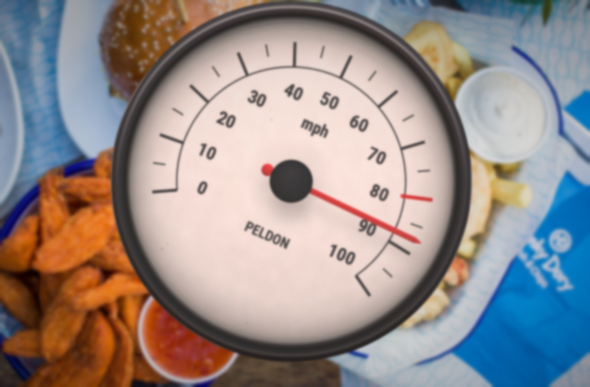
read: **87.5** mph
